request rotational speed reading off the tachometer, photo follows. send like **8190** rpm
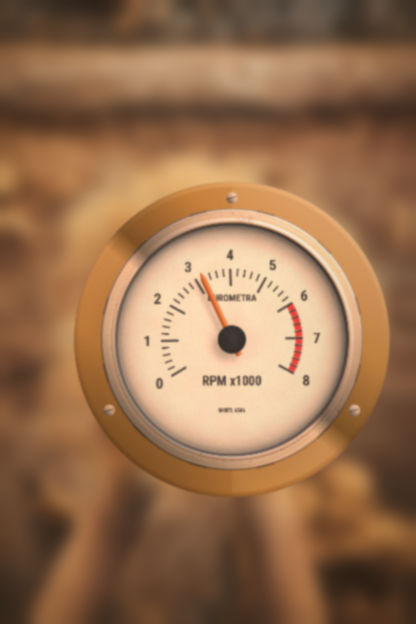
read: **3200** rpm
